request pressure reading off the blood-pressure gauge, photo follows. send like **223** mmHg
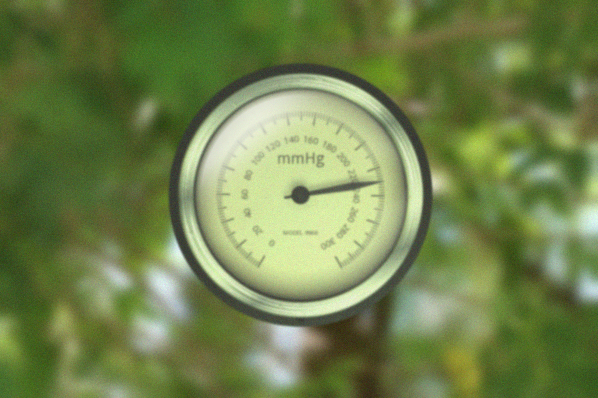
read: **230** mmHg
